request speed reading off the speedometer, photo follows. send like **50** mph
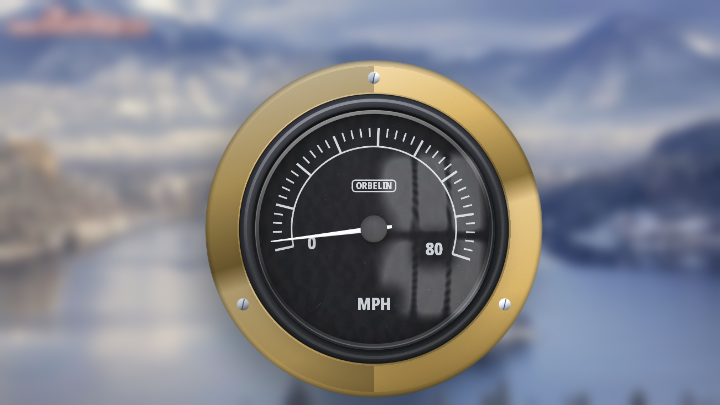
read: **2** mph
